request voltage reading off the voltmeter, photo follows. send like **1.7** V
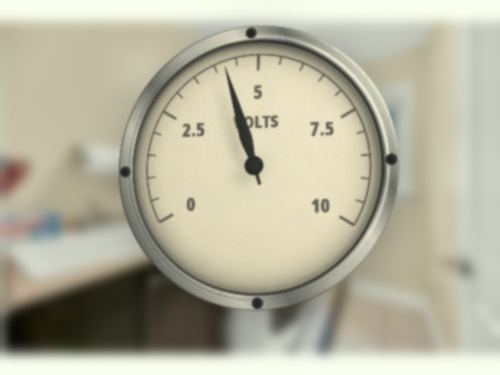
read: **4.25** V
